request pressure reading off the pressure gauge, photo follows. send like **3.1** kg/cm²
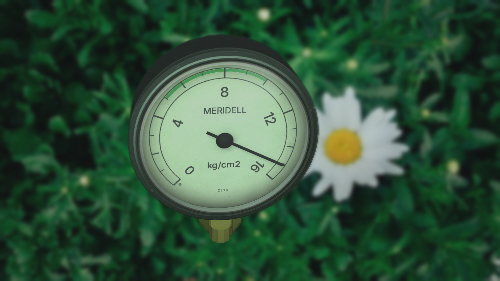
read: **15** kg/cm²
